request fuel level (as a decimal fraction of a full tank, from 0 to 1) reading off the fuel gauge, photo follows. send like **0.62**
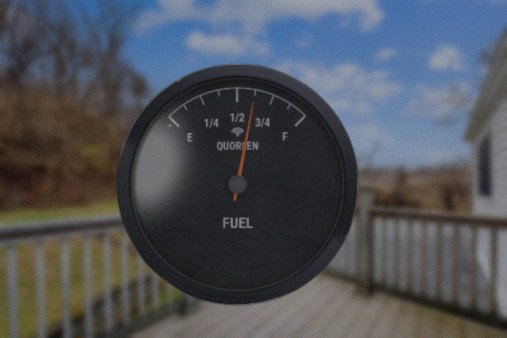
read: **0.625**
